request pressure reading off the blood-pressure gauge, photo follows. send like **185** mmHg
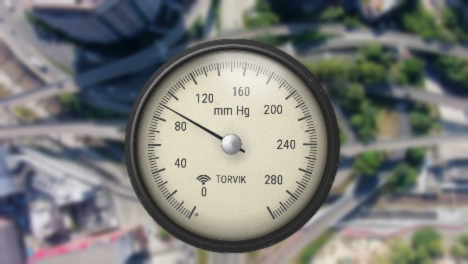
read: **90** mmHg
